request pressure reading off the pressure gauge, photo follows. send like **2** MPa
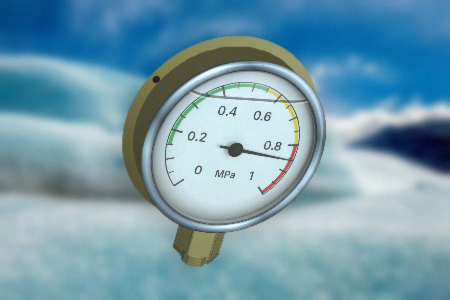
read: **0.85** MPa
